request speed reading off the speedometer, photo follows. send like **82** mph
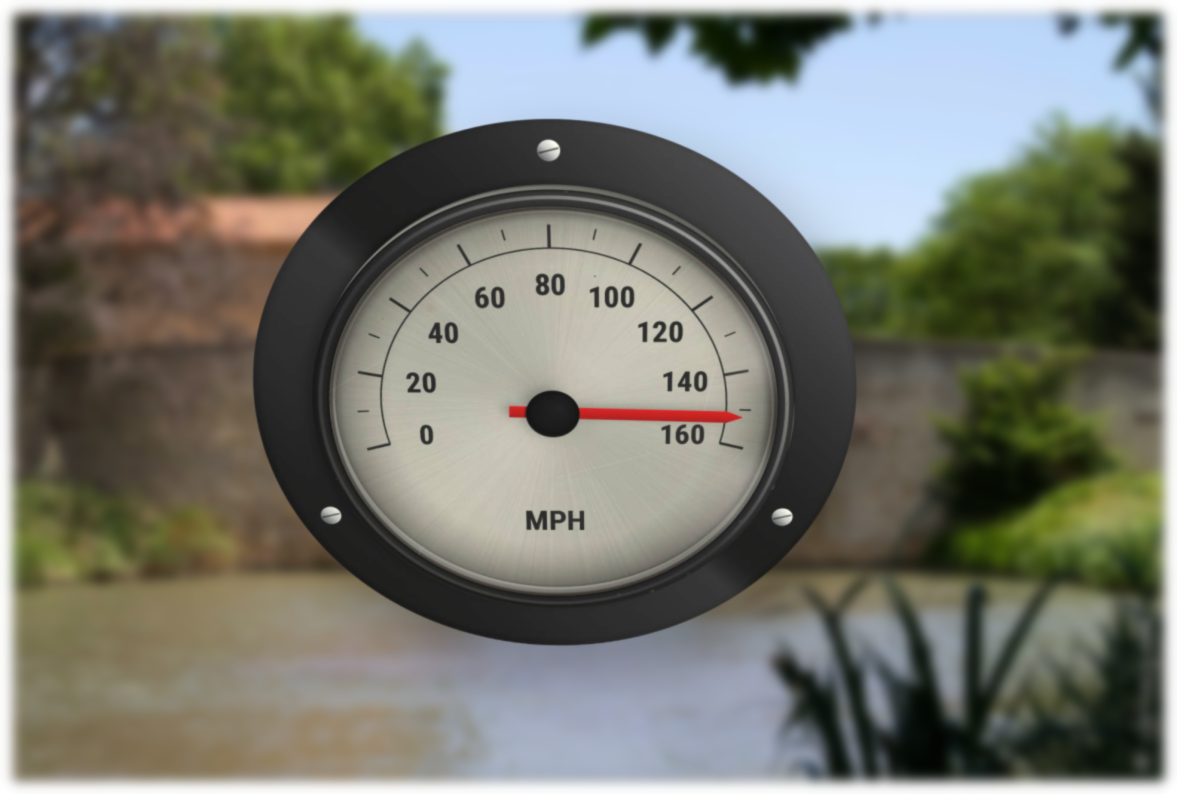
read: **150** mph
